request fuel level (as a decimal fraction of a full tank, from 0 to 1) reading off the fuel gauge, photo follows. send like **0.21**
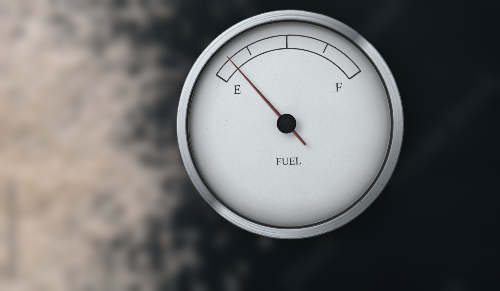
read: **0.125**
